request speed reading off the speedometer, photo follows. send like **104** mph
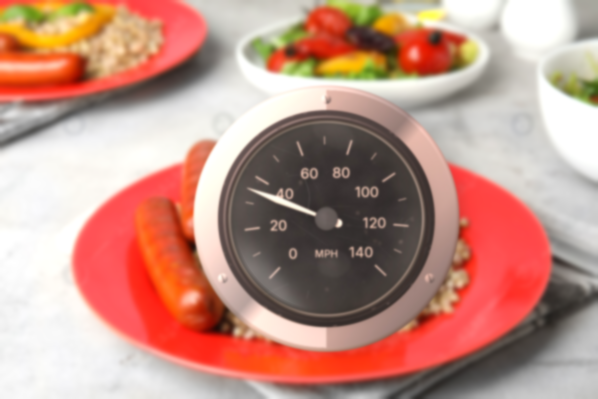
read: **35** mph
